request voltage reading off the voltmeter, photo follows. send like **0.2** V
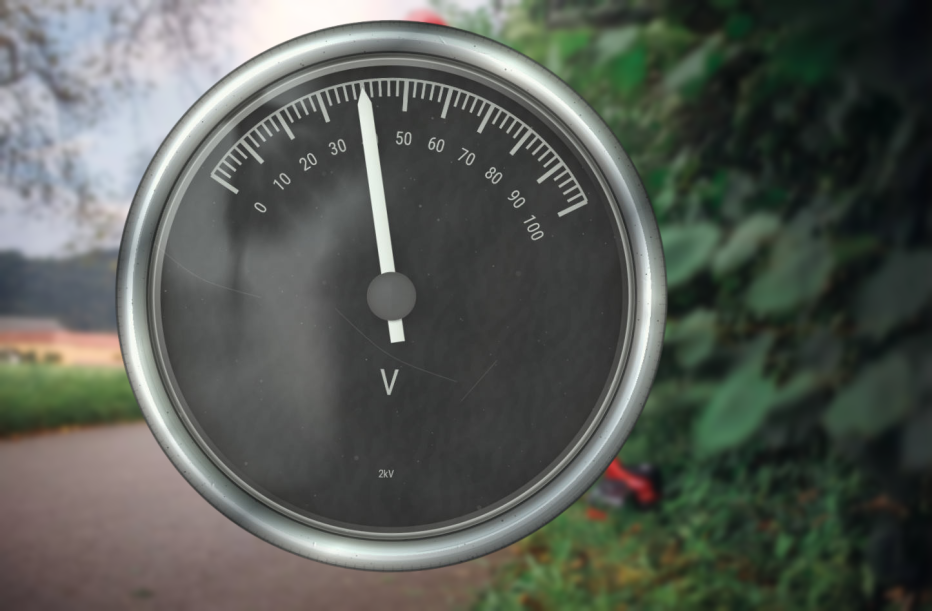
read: **40** V
